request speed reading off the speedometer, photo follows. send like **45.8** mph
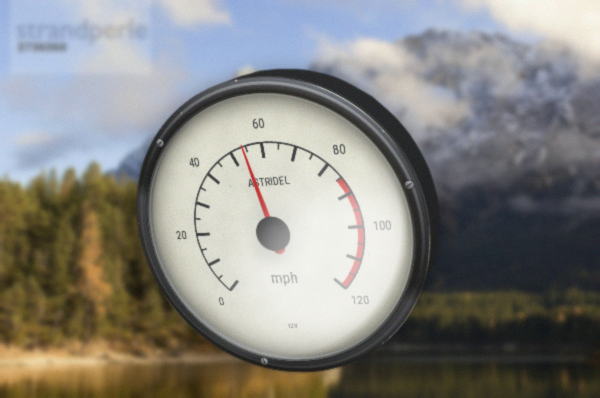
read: **55** mph
